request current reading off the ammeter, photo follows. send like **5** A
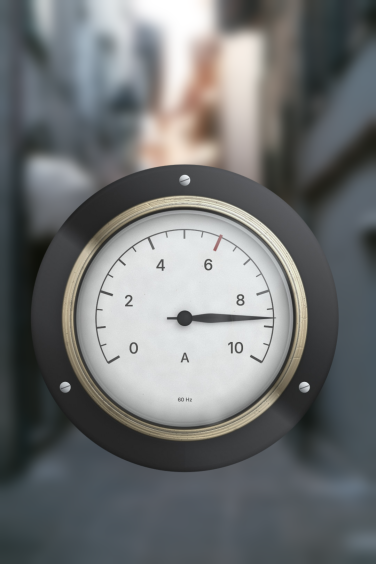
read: **8.75** A
